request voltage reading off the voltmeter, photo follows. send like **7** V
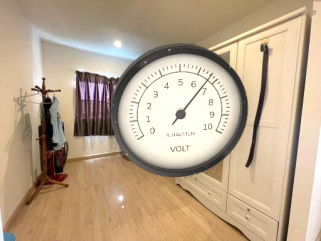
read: **6.6** V
